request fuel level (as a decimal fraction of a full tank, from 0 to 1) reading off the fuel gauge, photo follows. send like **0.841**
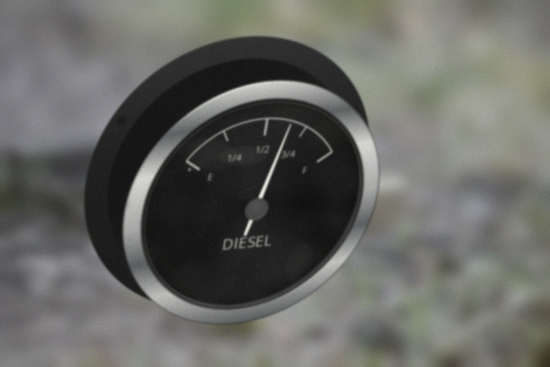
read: **0.625**
